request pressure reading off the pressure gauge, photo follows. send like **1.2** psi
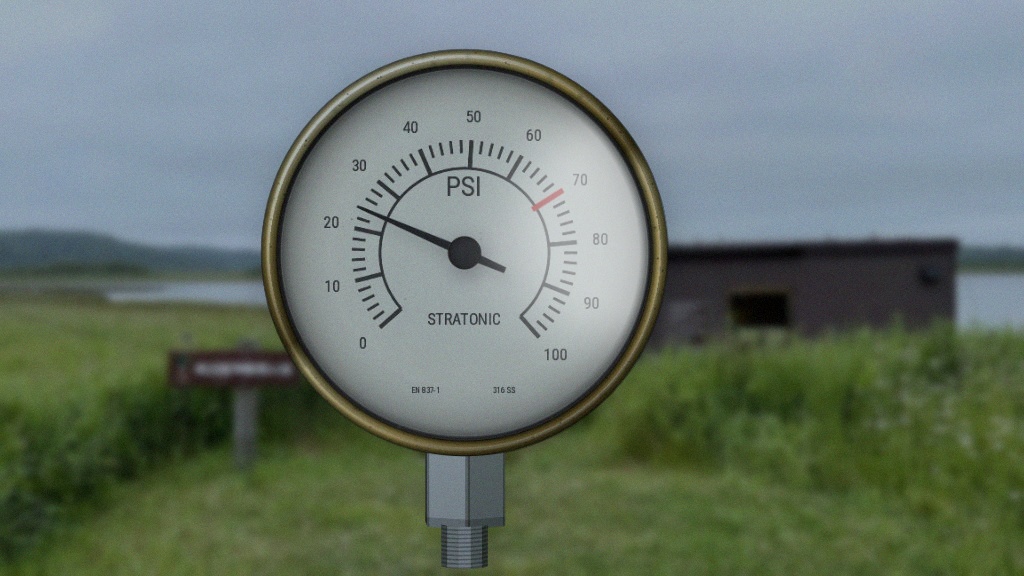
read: **24** psi
